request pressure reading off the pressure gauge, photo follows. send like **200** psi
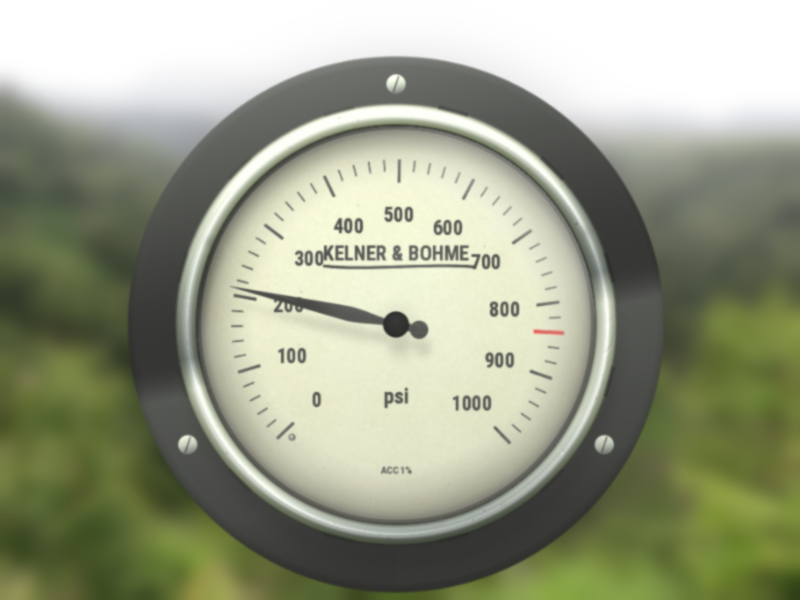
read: **210** psi
